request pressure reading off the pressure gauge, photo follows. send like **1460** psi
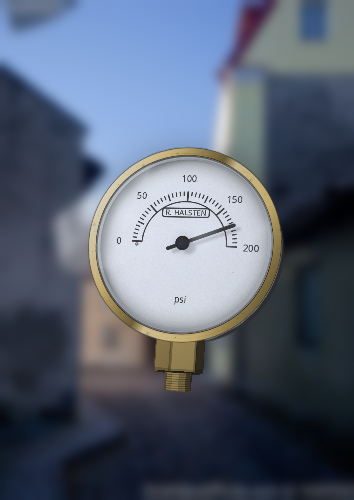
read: **175** psi
